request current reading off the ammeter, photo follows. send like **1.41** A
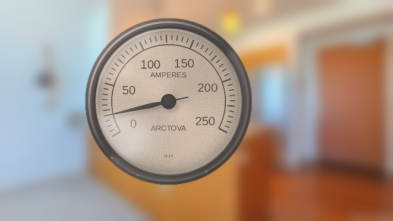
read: **20** A
